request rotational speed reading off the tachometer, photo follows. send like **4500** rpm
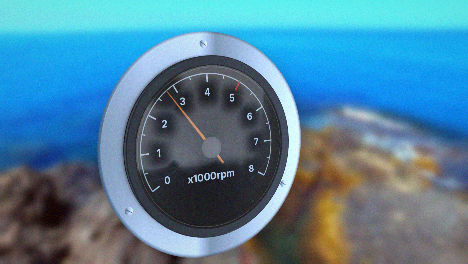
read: **2750** rpm
